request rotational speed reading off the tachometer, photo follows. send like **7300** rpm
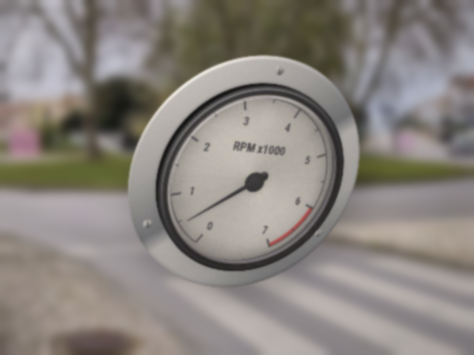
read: **500** rpm
